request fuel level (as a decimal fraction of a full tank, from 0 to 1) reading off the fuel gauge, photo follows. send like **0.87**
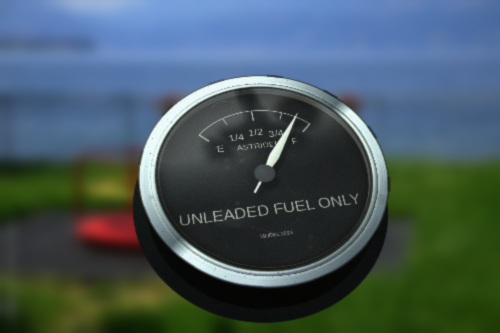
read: **0.875**
